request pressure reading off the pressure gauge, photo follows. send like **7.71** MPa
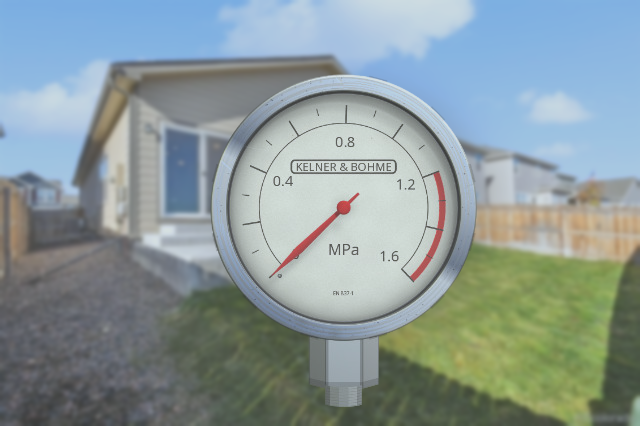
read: **0** MPa
